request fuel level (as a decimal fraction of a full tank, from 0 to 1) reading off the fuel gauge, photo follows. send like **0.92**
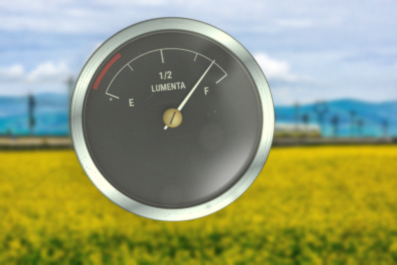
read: **0.875**
